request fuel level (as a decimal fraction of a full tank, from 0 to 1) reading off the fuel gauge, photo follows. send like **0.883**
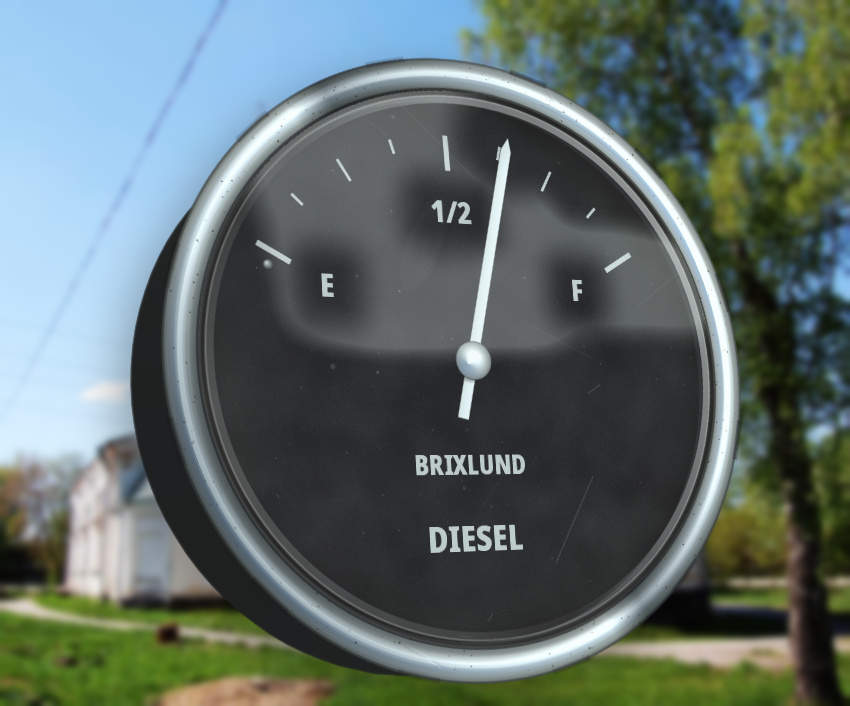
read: **0.625**
